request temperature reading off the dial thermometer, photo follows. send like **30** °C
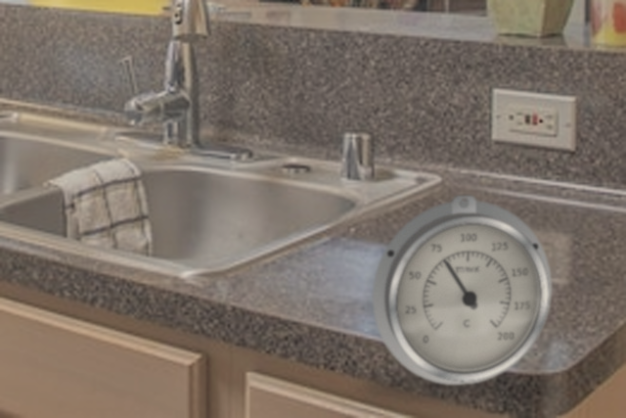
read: **75** °C
